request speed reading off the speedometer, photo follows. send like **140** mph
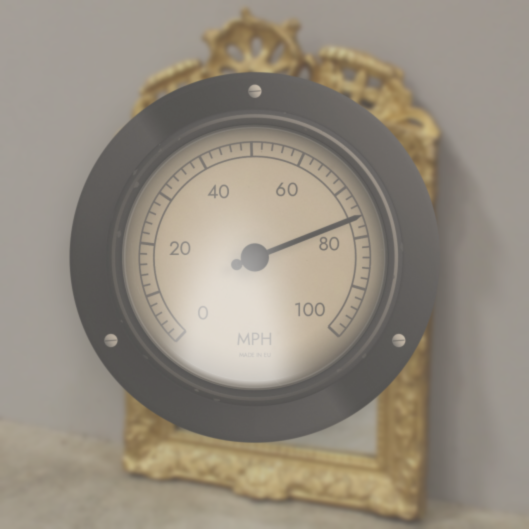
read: **76** mph
